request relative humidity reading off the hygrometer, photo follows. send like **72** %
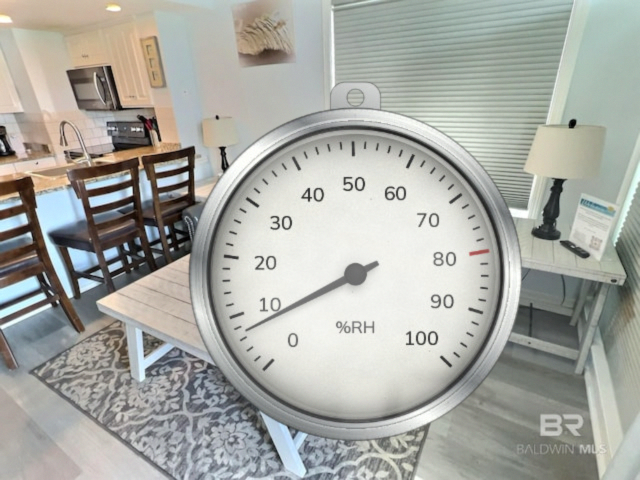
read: **7** %
